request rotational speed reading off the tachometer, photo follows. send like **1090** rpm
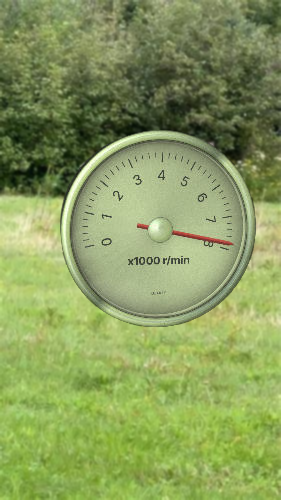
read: **7800** rpm
